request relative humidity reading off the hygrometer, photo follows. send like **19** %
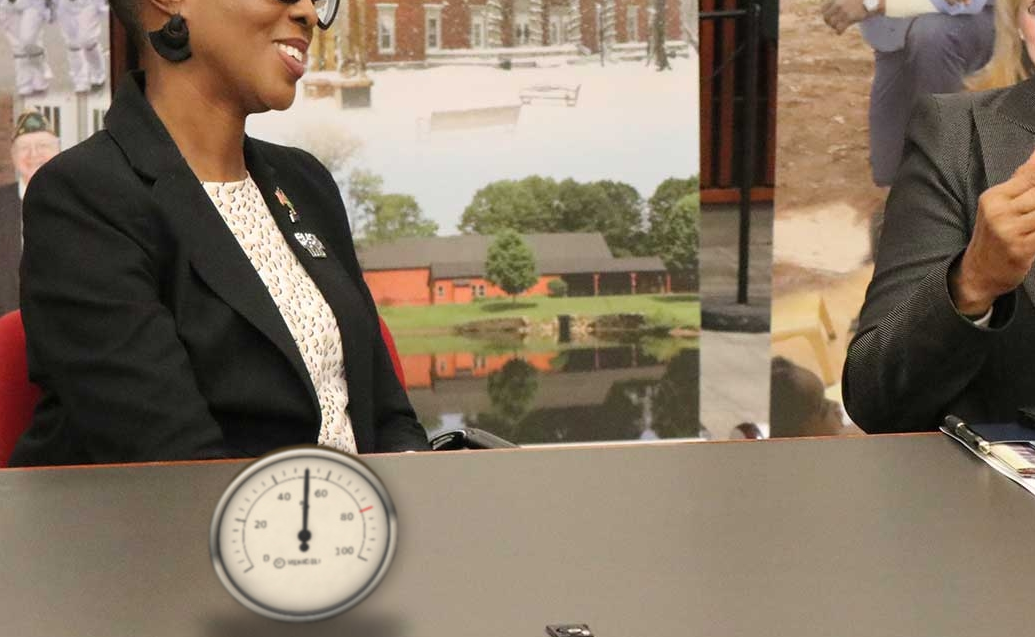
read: **52** %
